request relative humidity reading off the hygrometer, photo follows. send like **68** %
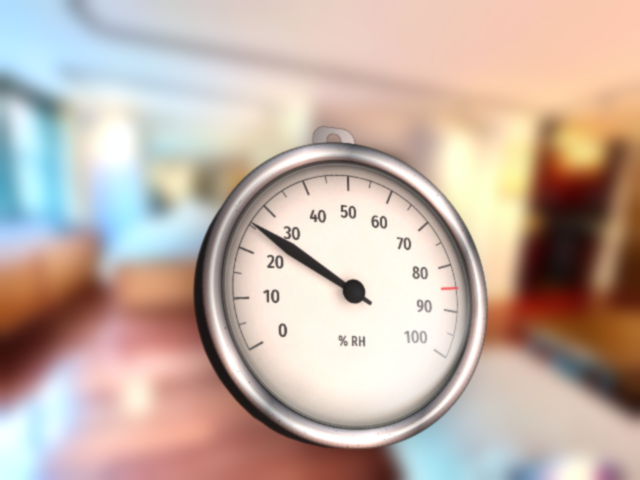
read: **25** %
